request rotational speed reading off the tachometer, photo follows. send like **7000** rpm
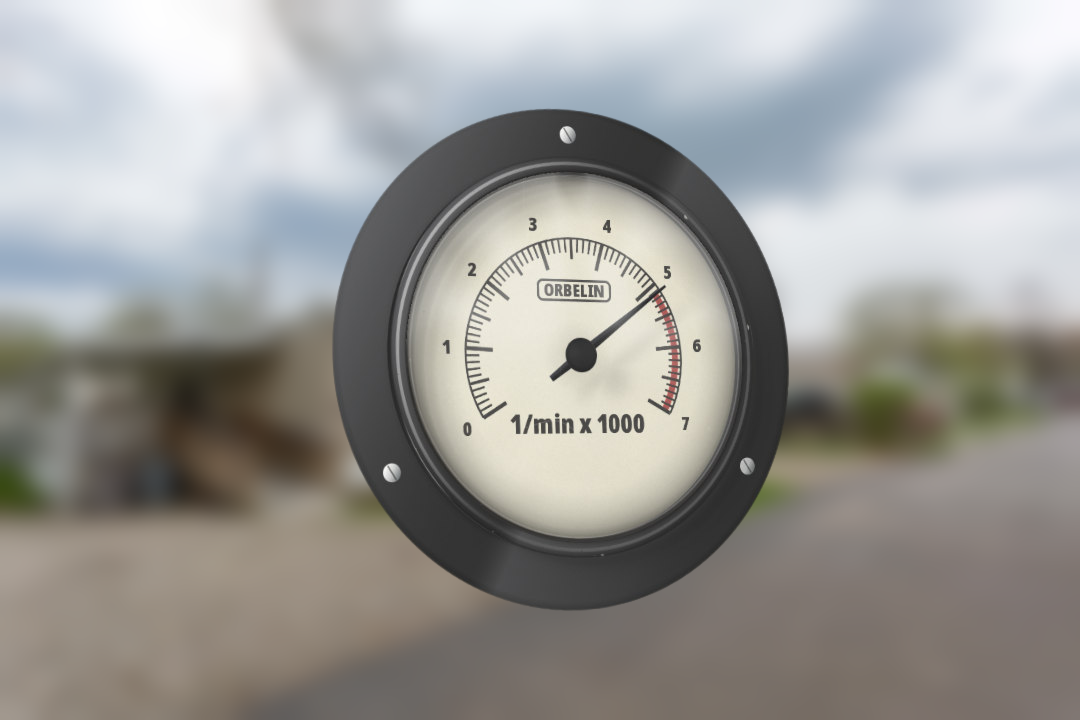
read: **5100** rpm
